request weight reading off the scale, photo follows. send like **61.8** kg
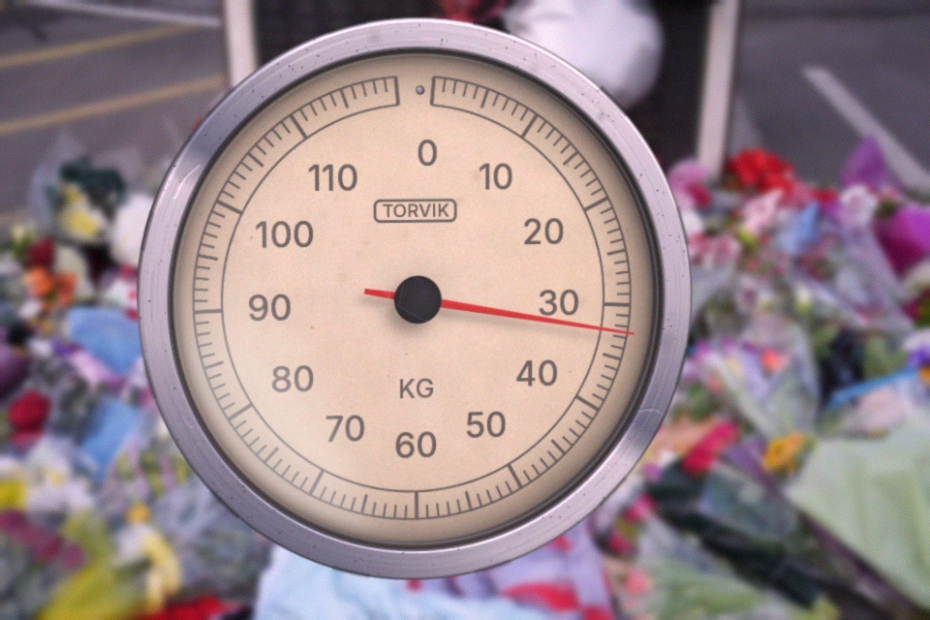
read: **32.5** kg
